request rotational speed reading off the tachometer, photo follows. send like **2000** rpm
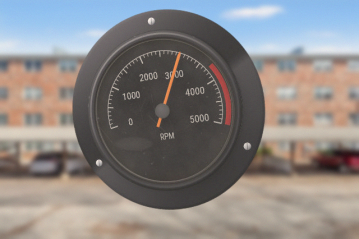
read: **3000** rpm
